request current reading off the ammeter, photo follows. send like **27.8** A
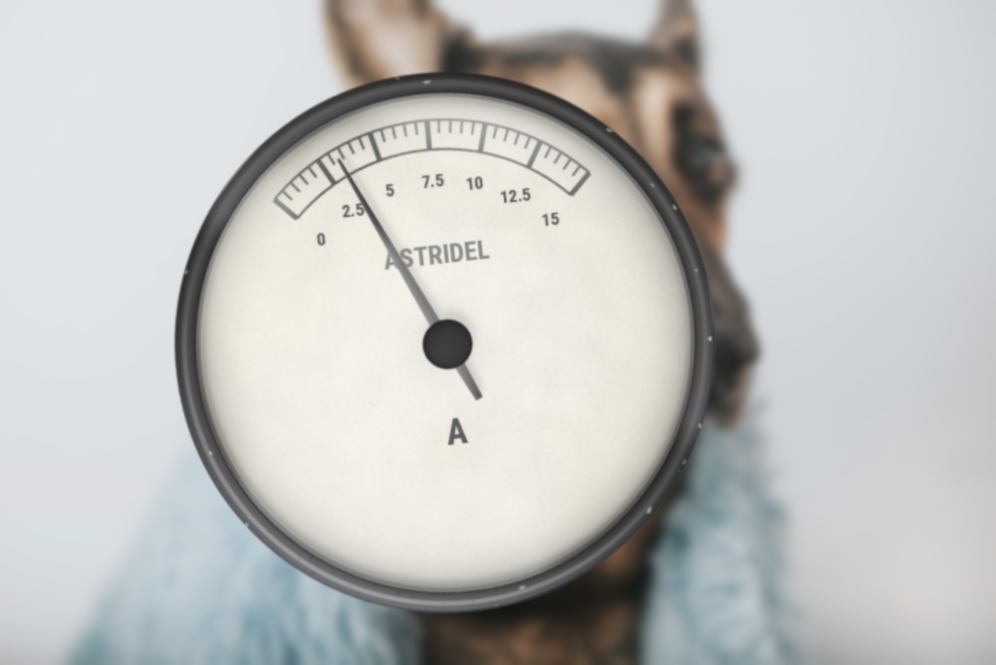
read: **3.25** A
